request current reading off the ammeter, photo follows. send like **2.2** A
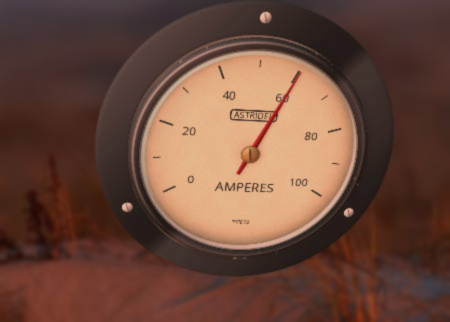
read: **60** A
